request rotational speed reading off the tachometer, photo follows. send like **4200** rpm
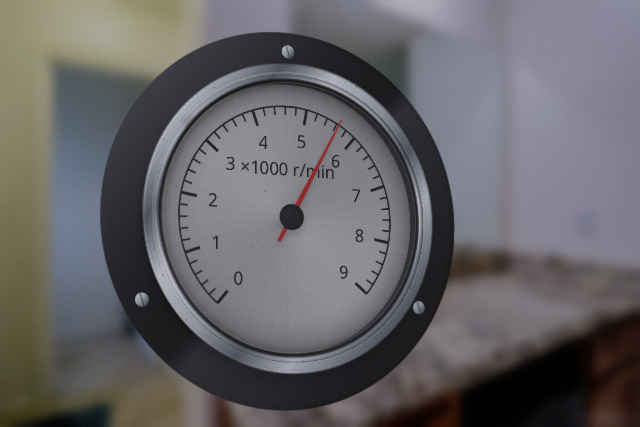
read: **5600** rpm
